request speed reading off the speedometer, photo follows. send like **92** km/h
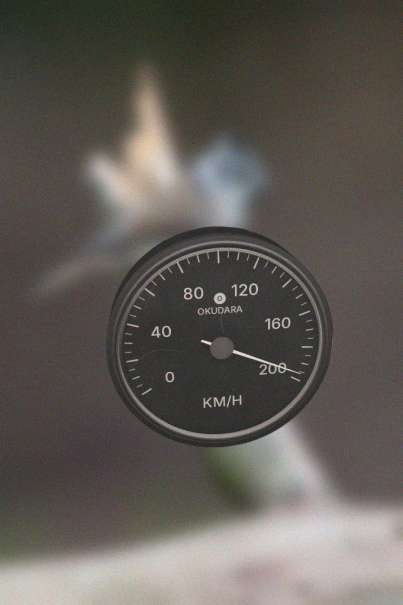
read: **195** km/h
